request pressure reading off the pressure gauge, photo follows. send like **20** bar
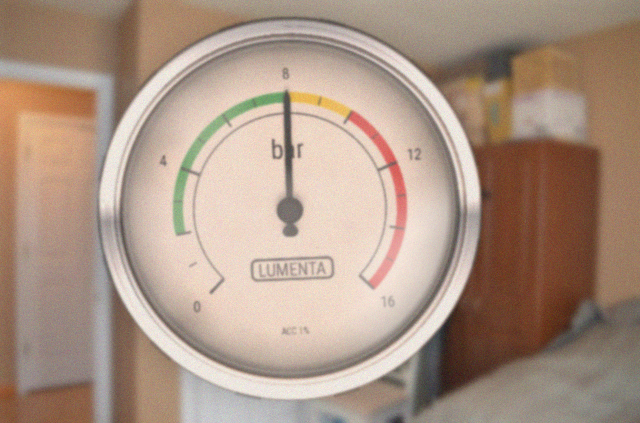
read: **8** bar
